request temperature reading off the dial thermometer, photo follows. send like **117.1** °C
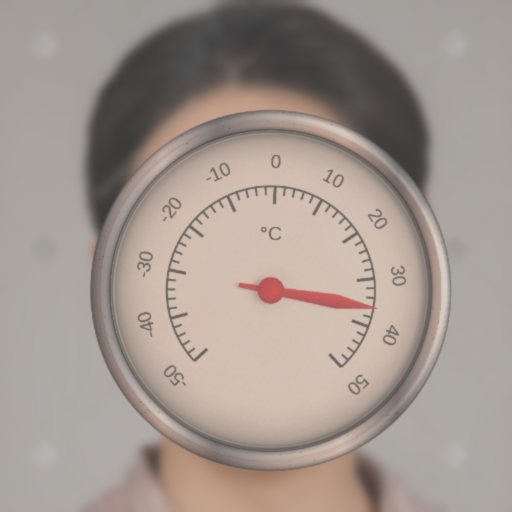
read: **36** °C
